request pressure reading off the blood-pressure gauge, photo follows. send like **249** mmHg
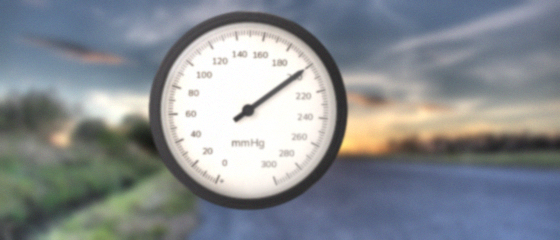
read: **200** mmHg
